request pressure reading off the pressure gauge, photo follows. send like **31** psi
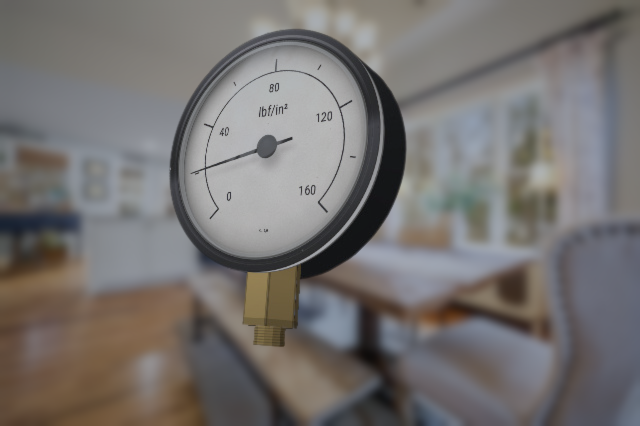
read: **20** psi
